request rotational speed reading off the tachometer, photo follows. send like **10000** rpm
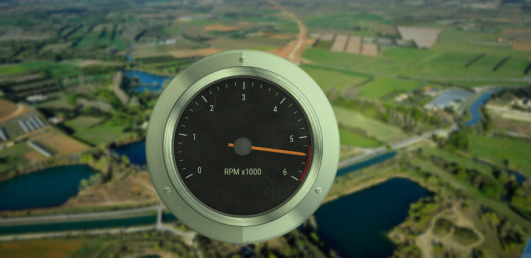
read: **5400** rpm
